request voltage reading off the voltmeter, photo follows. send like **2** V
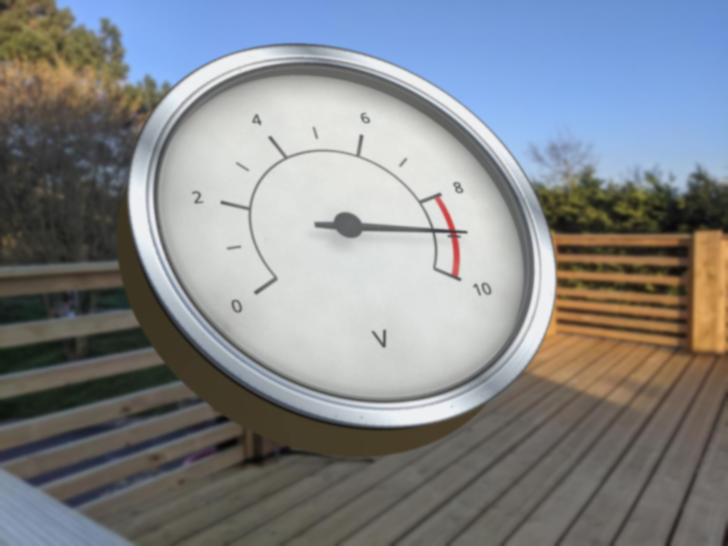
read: **9** V
